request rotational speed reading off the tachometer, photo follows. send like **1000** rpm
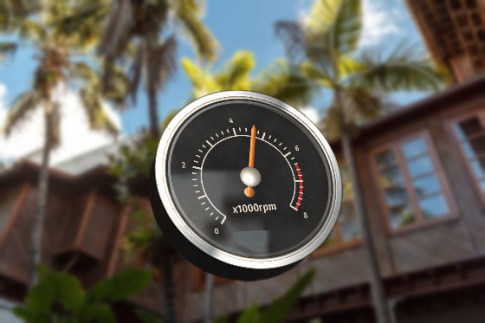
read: **4600** rpm
